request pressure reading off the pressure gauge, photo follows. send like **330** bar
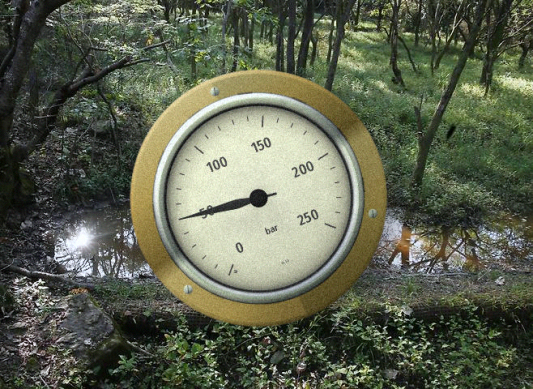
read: **50** bar
